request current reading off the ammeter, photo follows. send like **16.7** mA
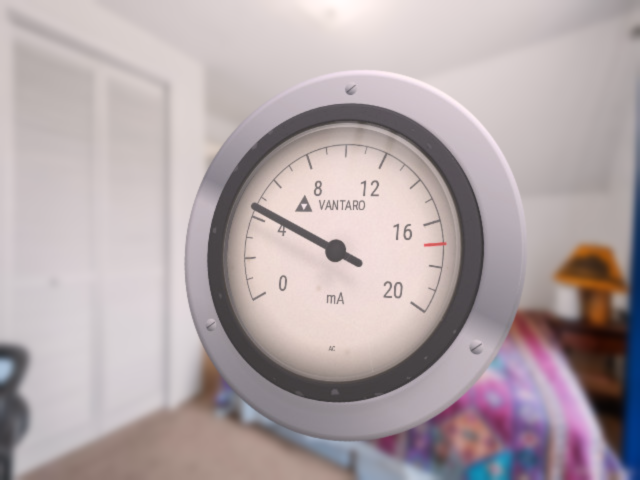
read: **4.5** mA
